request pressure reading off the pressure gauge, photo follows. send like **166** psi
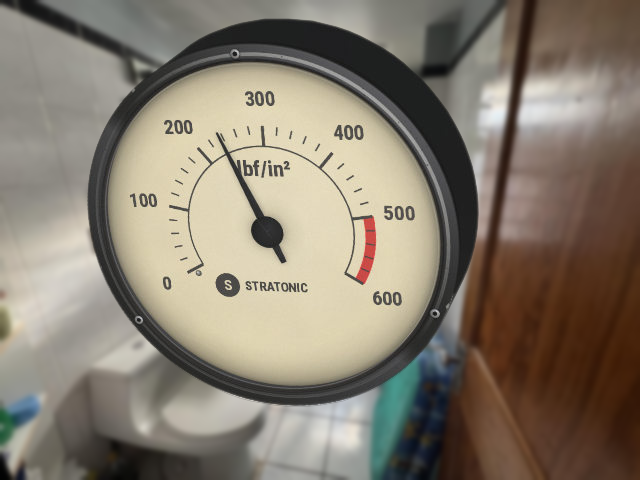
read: **240** psi
